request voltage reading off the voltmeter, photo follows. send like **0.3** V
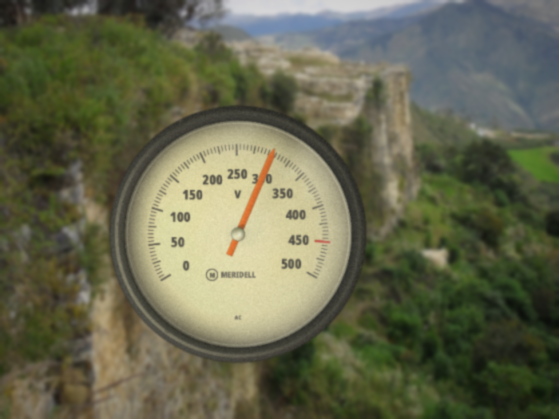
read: **300** V
